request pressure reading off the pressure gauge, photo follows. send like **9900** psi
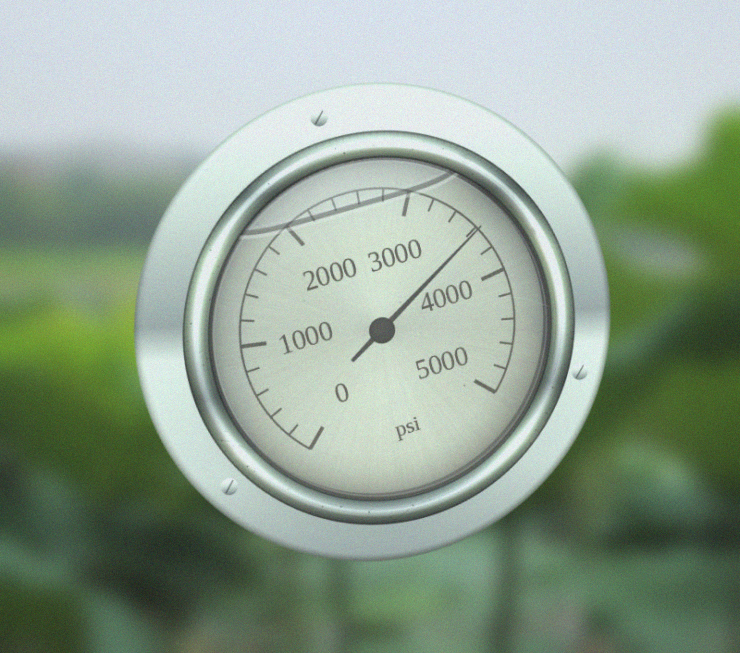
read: **3600** psi
